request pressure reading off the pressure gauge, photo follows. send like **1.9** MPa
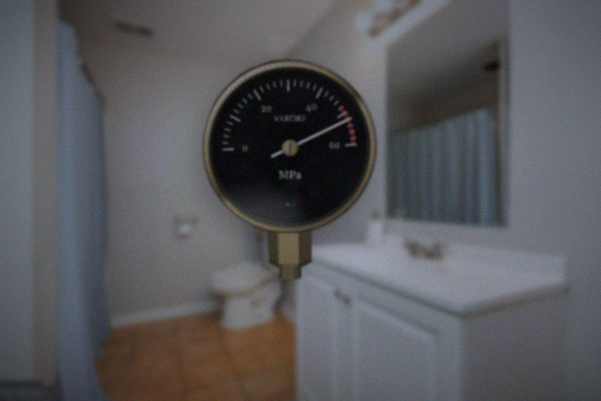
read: **52** MPa
